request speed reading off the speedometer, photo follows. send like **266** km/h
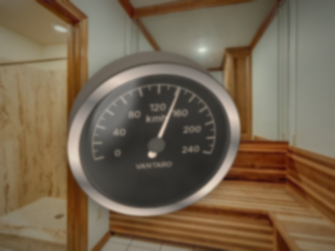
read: **140** km/h
